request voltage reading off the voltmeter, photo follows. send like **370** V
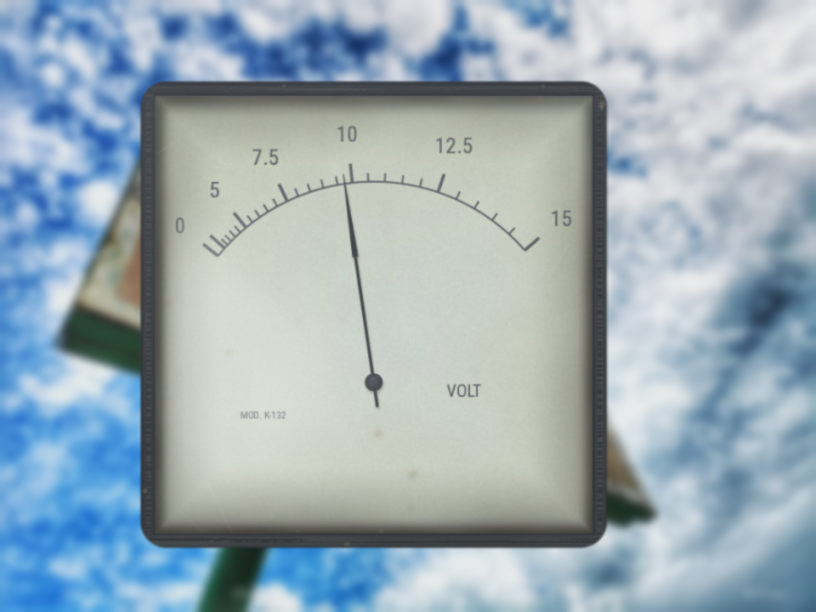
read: **9.75** V
